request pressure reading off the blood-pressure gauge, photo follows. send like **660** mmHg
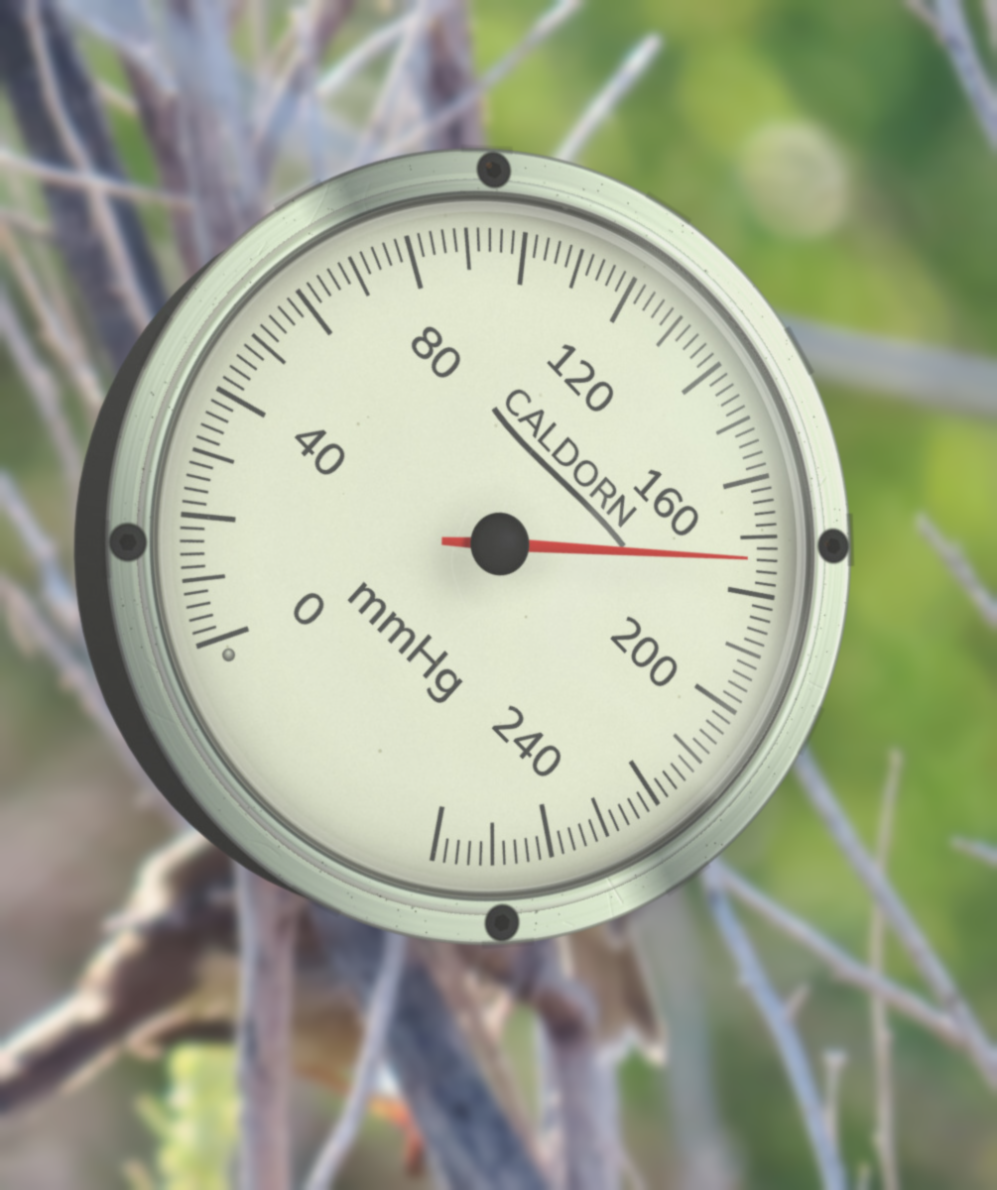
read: **174** mmHg
